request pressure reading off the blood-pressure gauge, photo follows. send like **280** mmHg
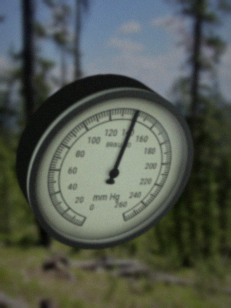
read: **140** mmHg
